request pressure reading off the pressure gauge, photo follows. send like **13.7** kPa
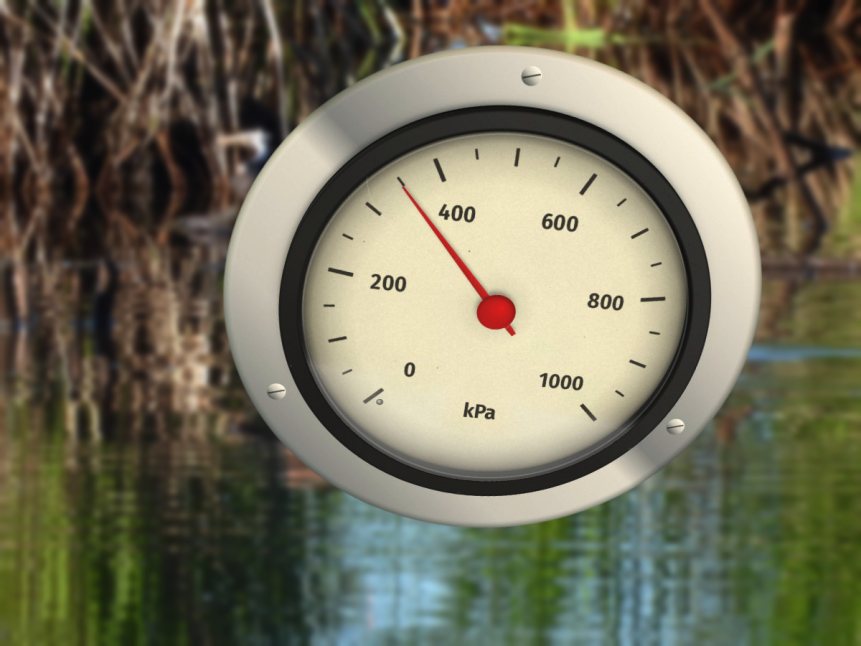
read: **350** kPa
